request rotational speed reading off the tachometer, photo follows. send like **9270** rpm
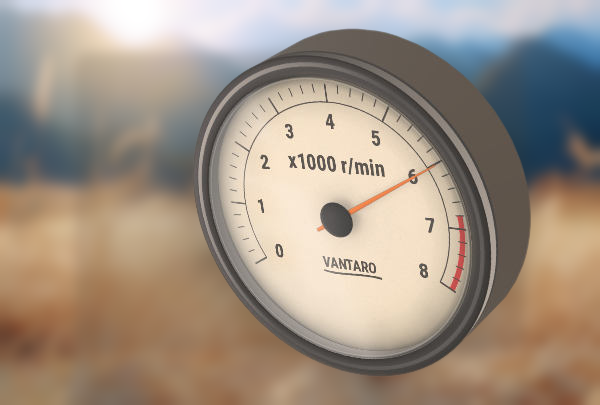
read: **6000** rpm
